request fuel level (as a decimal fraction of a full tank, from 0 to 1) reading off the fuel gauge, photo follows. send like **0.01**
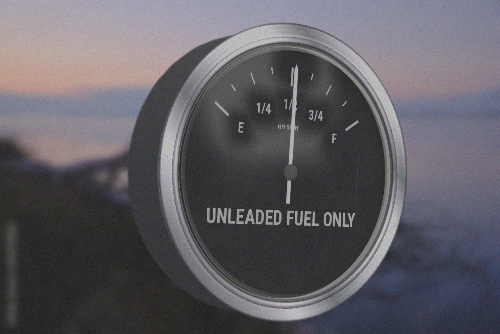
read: **0.5**
